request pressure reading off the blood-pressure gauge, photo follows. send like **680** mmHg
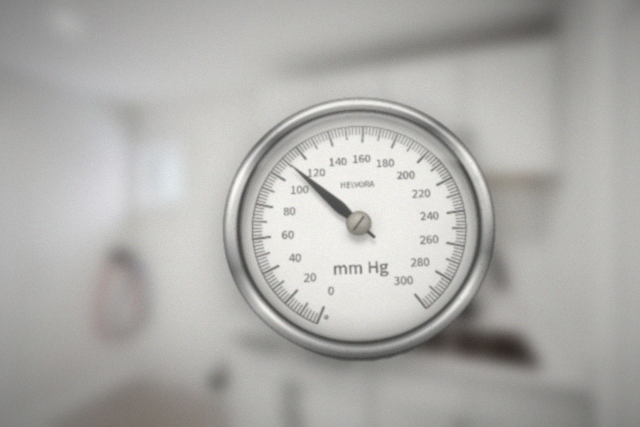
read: **110** mmHg
